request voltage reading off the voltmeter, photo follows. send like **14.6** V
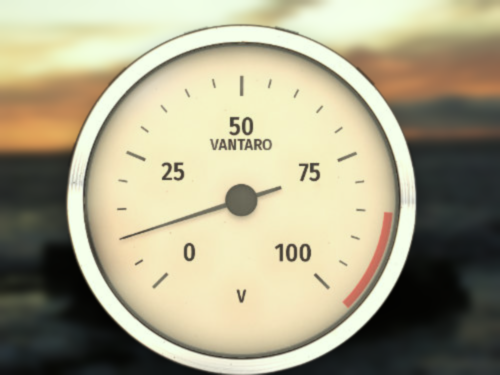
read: **10** V
